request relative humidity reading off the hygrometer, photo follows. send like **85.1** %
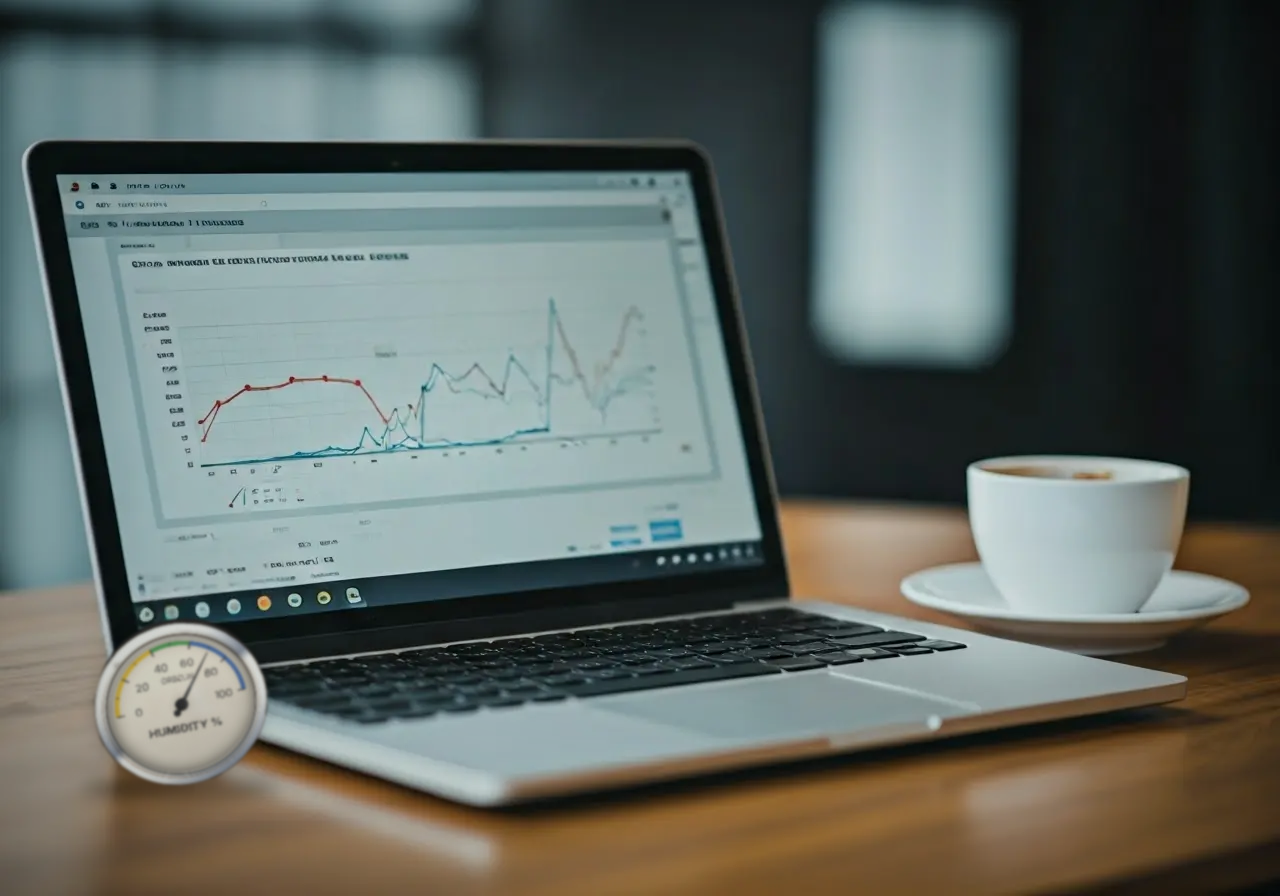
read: **70** %
